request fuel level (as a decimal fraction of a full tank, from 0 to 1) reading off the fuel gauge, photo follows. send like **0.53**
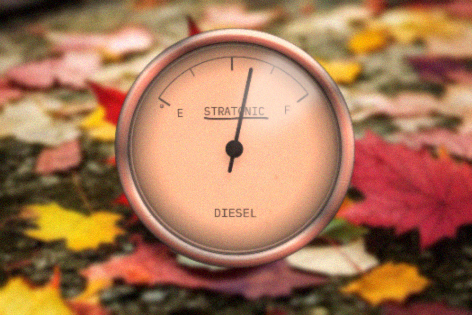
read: **0.625**
